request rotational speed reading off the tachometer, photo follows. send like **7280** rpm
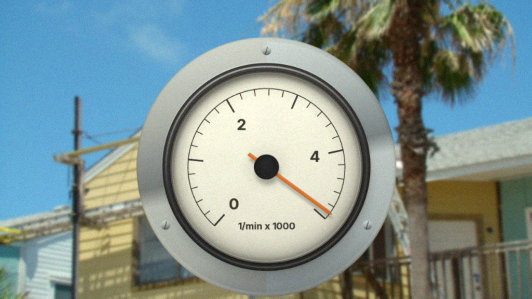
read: **4900** rpm
